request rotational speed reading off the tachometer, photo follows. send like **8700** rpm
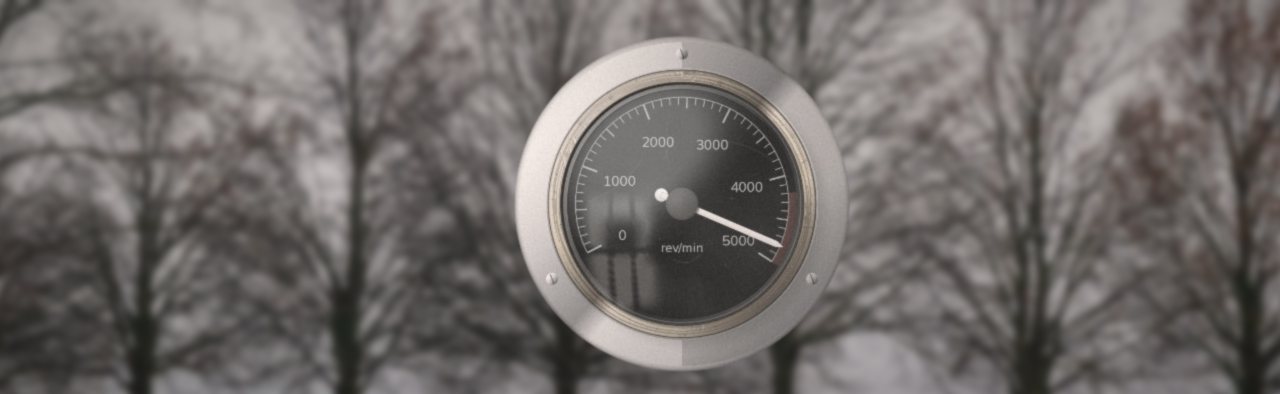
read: **4800** rpm
